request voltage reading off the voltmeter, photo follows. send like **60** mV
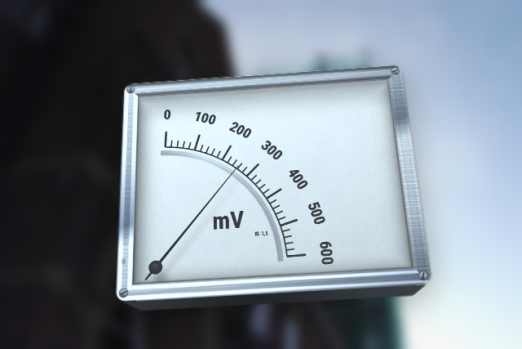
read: **260** mV
